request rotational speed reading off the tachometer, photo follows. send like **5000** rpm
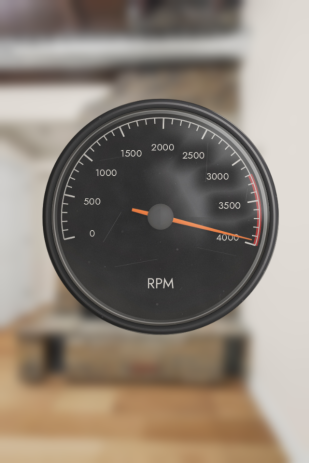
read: **3950** rpm
